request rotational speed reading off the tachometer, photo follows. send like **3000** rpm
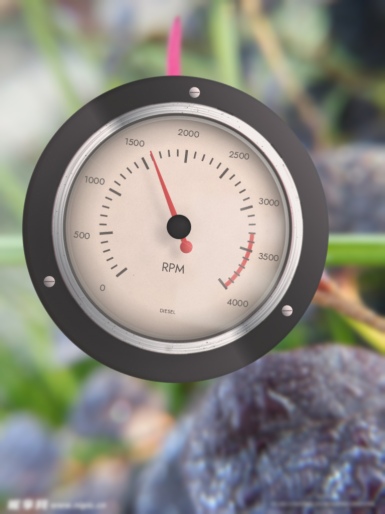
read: **1600** rpm
